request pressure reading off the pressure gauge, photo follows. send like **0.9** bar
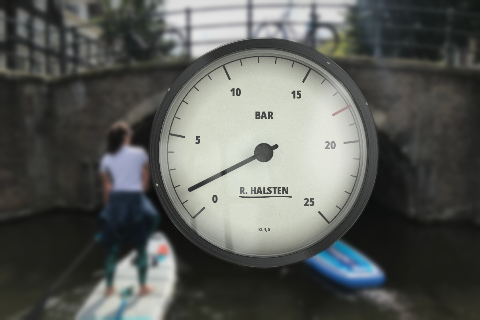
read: **1.5** bar
